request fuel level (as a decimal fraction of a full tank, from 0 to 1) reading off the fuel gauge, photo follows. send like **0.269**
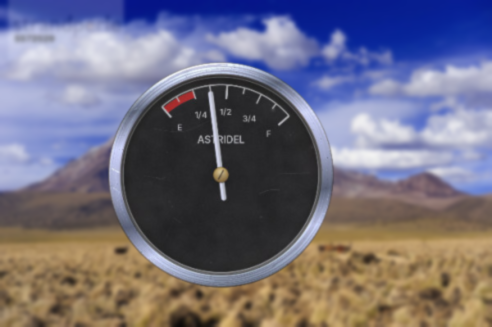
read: **0.375**
